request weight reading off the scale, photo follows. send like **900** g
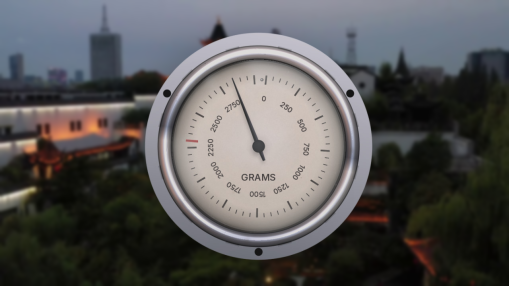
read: **2850** g
